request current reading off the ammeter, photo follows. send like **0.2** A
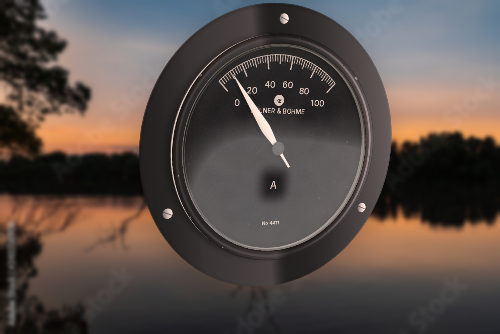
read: **10** A
